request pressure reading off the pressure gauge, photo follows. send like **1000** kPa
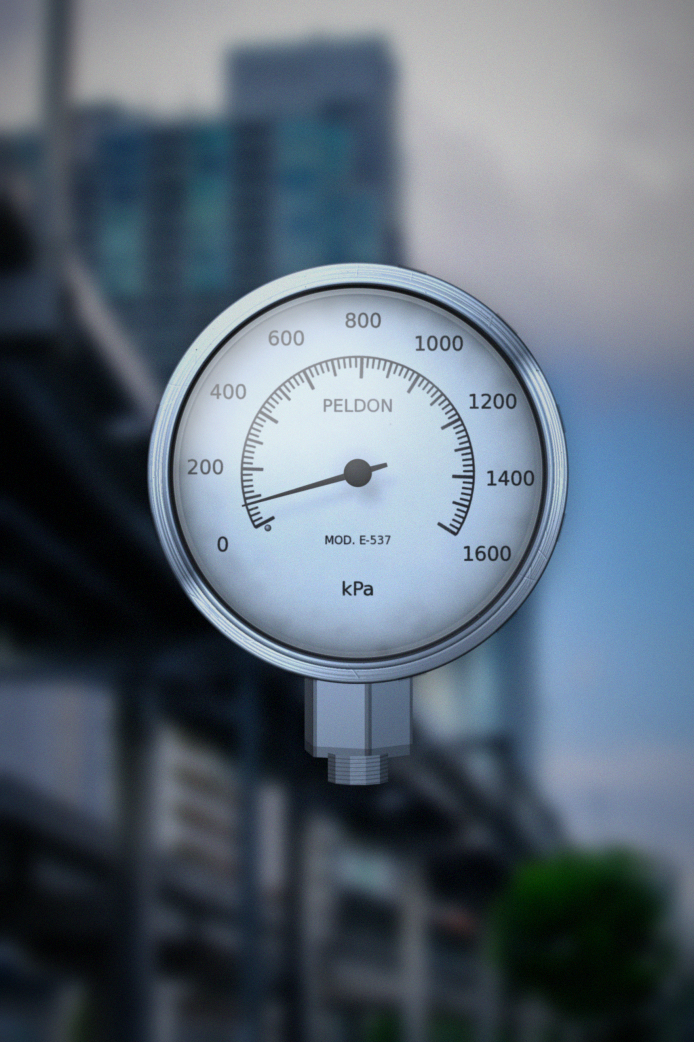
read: **80** kPa
